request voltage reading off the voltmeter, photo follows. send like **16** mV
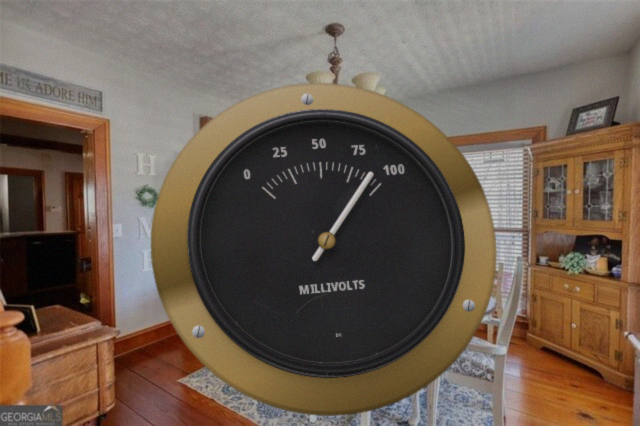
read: **90** mV
